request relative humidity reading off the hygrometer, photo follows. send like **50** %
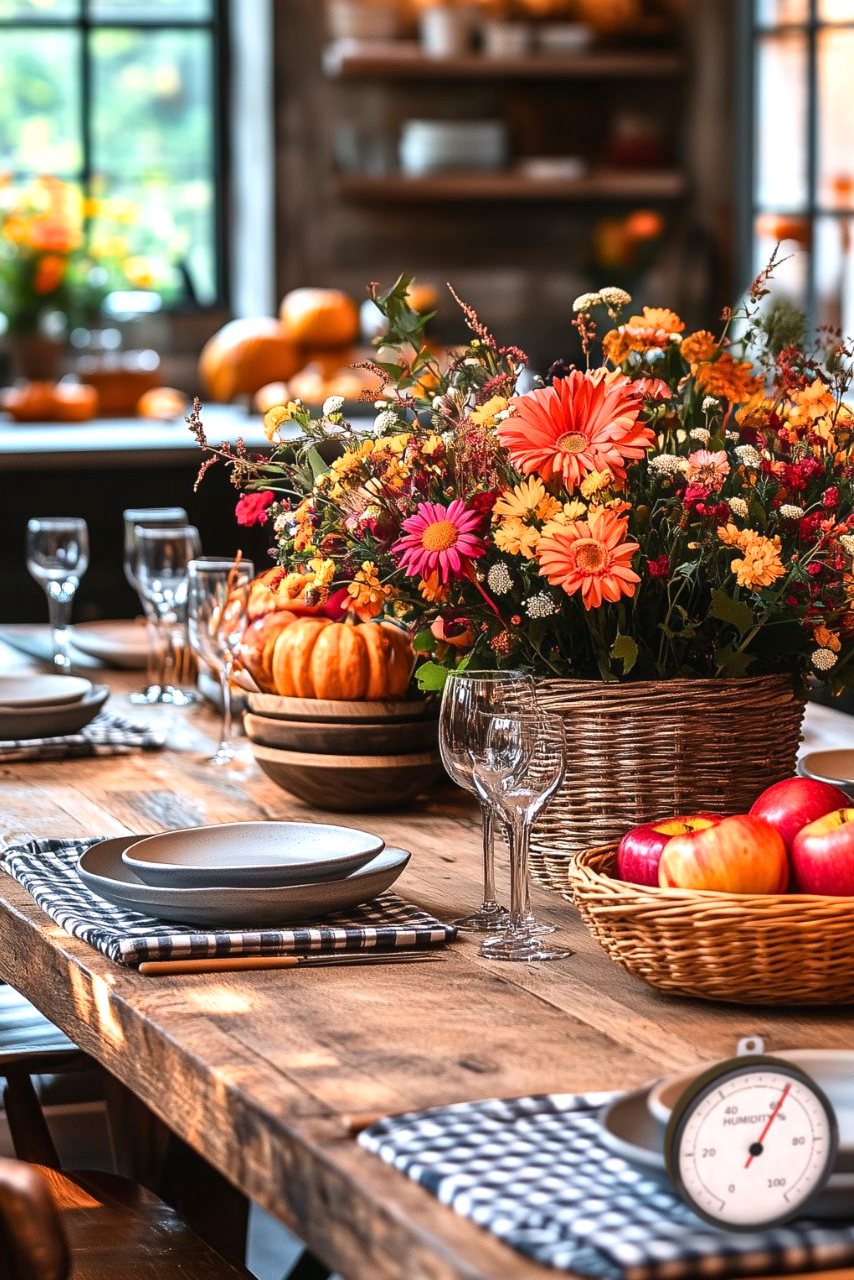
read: **60** %
